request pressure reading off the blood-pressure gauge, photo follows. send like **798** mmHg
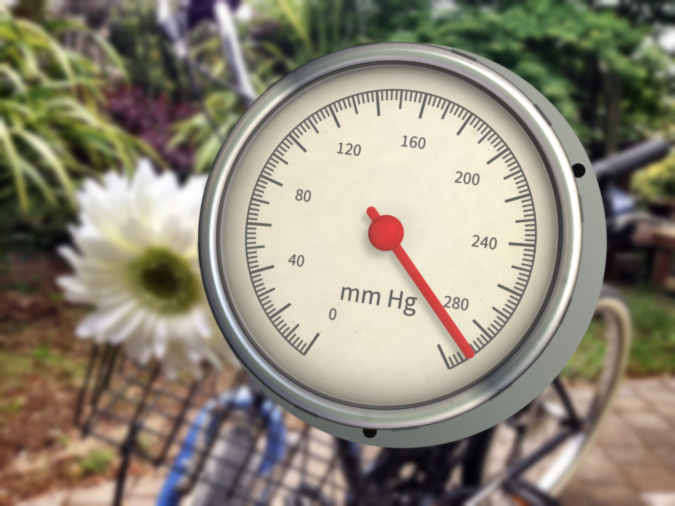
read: **290** mmHg
